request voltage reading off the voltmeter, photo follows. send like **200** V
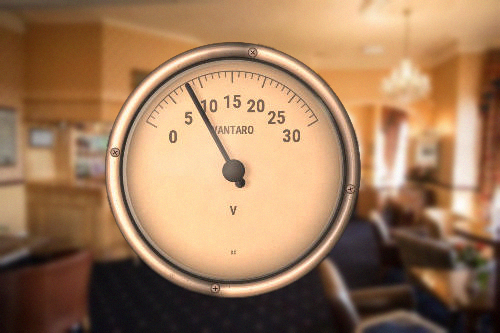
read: **8** V
